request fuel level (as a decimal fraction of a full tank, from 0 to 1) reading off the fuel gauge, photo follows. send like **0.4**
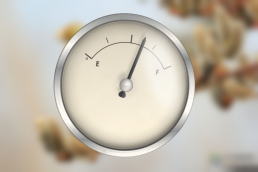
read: **0.625**
